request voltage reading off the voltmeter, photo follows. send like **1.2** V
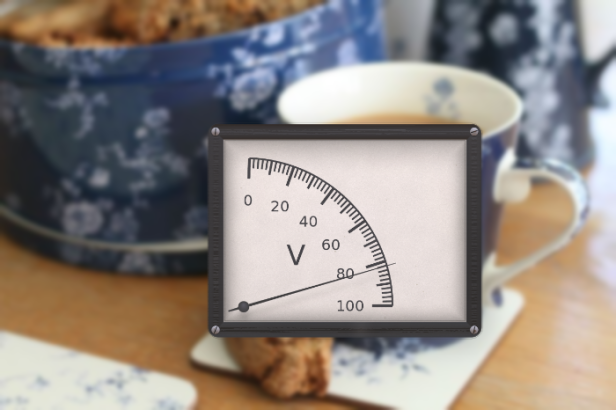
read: **82** V
